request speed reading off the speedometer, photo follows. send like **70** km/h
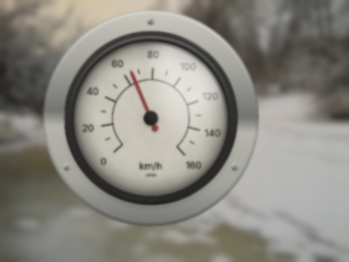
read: **65** km/h
